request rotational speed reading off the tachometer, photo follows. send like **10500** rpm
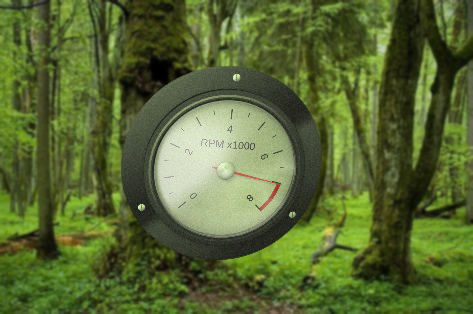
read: **7000** rpm
